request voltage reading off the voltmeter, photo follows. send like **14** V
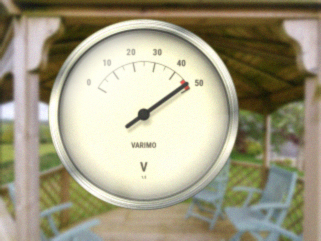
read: **47.5** V
